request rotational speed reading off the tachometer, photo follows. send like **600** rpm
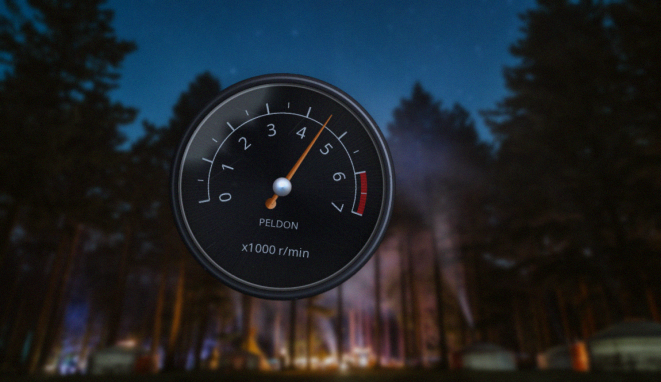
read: **4500** rpm
